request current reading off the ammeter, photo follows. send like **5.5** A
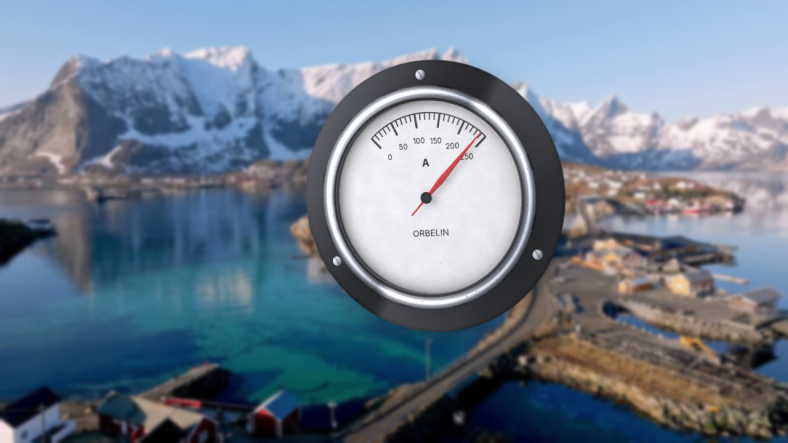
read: **240** A
